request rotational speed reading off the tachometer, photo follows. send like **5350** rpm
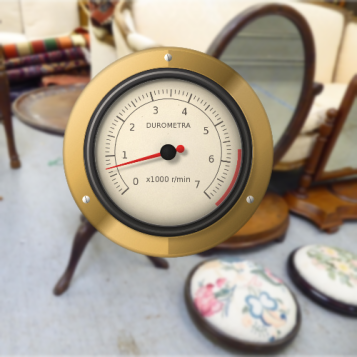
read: **700** rpm
